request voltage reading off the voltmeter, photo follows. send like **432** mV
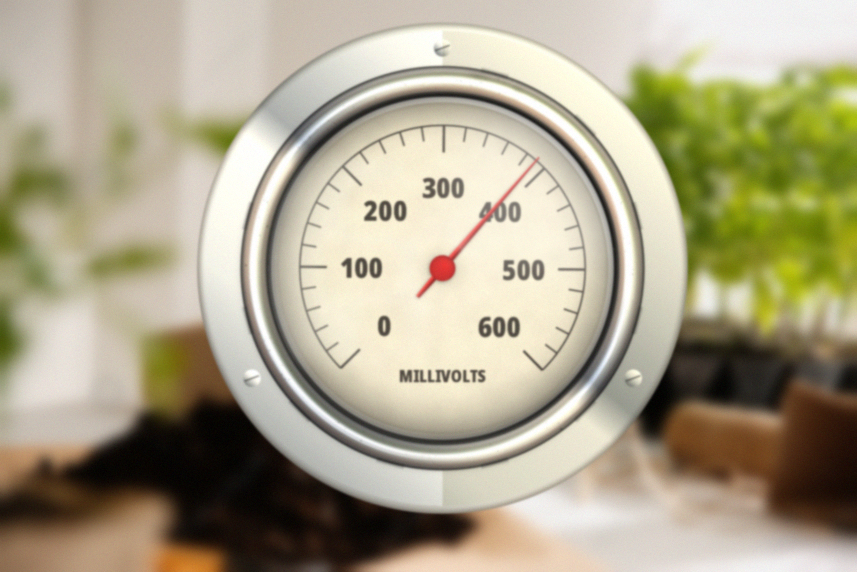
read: **390** mV
